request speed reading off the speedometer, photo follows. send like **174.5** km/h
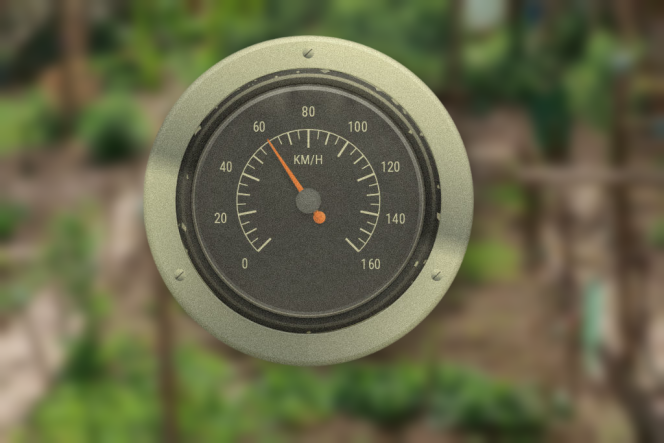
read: **60** km/h
